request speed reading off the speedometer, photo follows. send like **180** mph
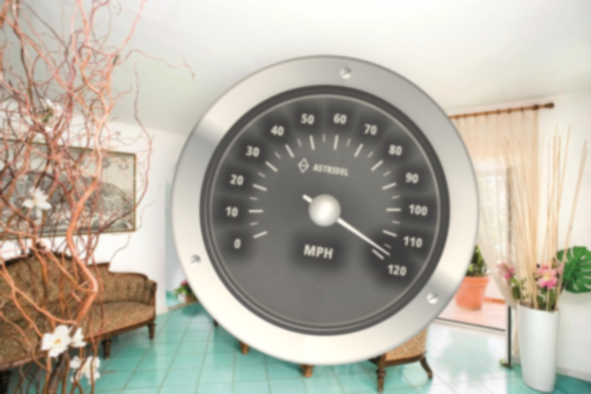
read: **117.5** mph
